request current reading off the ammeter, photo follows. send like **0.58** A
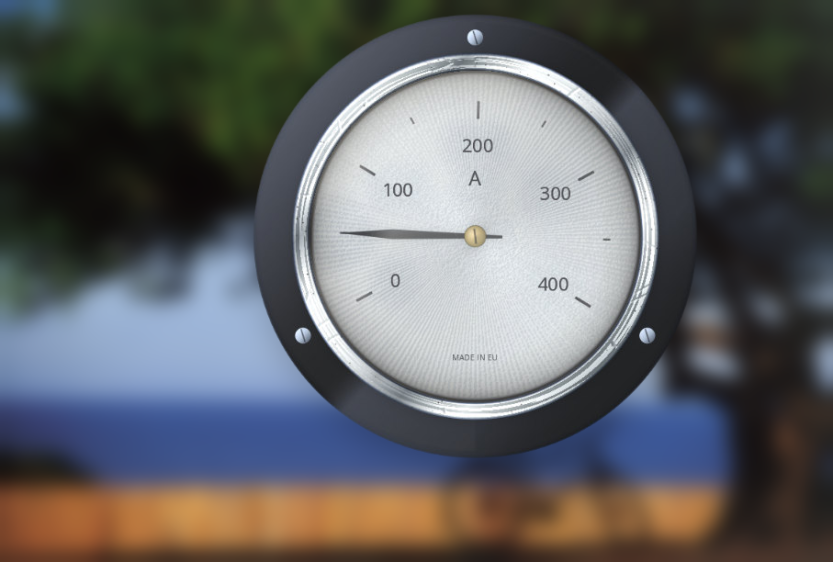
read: **50** A
